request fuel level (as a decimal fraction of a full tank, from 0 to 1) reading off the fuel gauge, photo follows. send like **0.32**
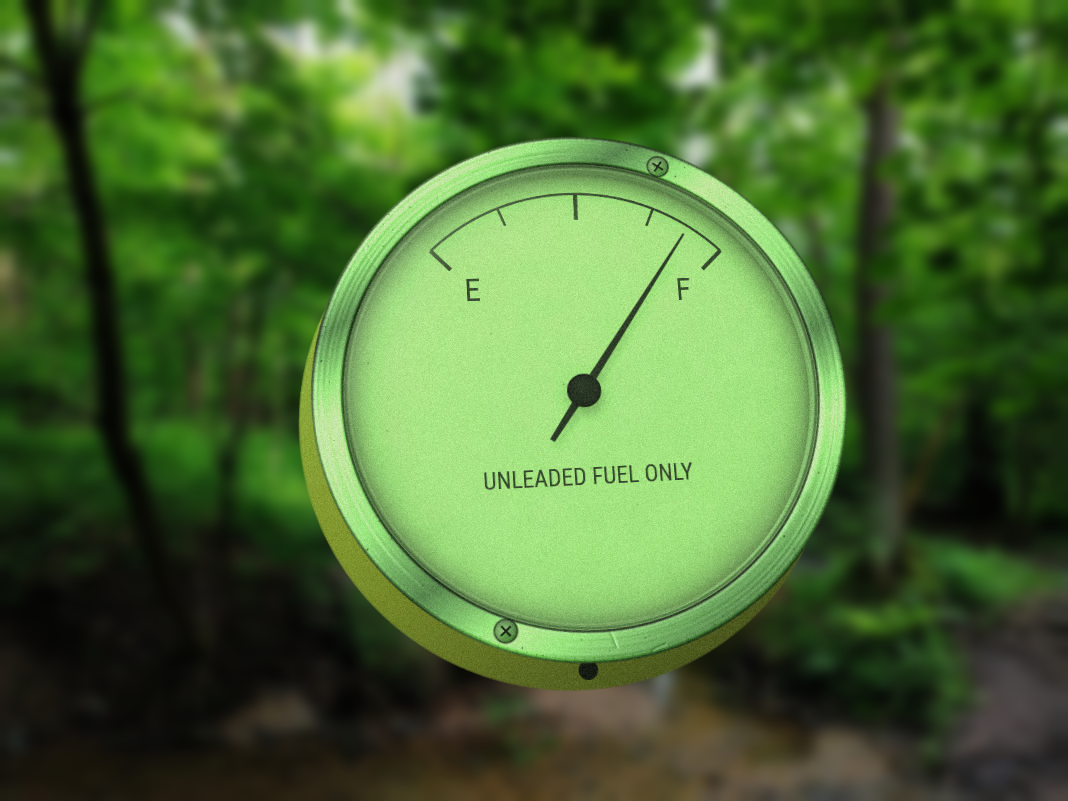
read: **0.875**
